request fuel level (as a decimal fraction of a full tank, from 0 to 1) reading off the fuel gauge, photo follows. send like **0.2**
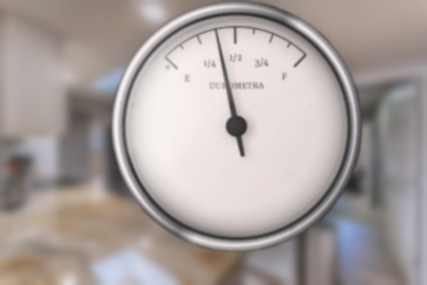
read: **0.375**
